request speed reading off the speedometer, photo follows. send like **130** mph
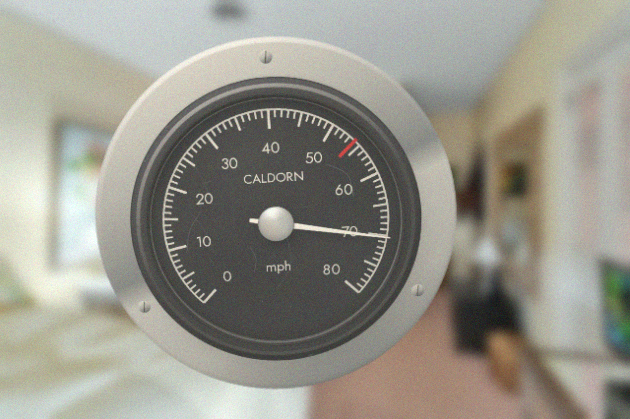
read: **70** mph
